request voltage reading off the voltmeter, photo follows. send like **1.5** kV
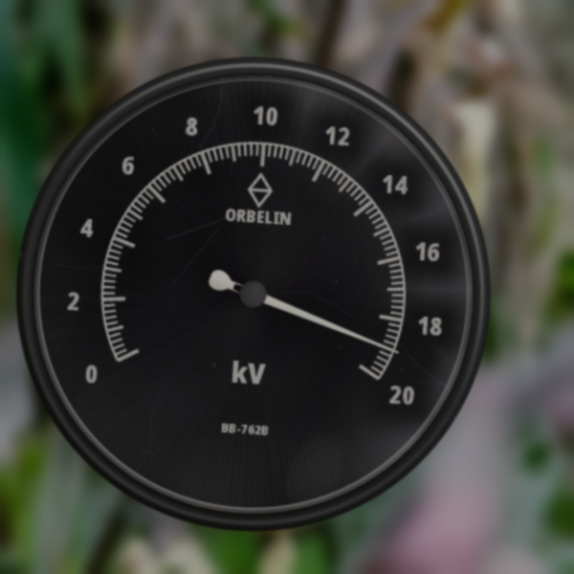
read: **19** kV
